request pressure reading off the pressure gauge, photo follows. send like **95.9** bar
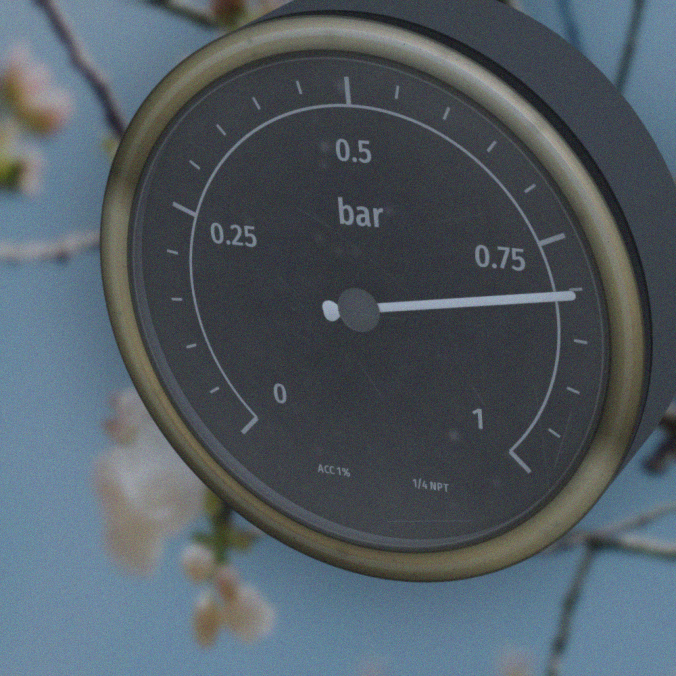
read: **0.8** bar
